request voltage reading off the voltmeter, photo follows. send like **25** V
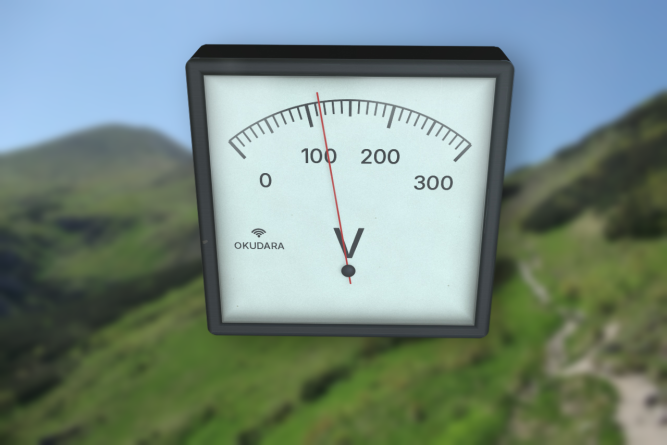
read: **115** V
